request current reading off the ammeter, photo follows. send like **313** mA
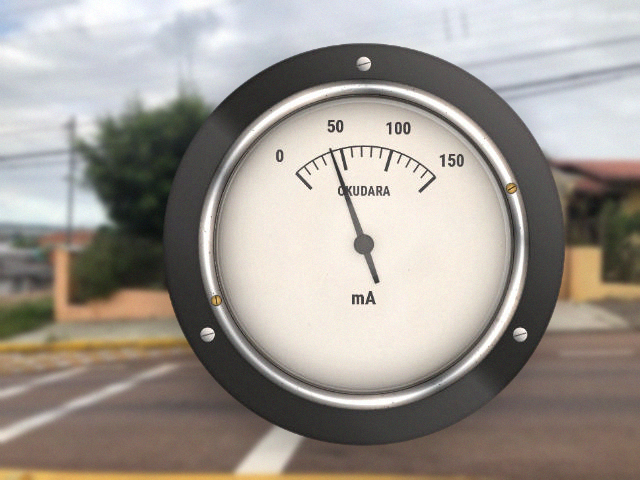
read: **40** mA
